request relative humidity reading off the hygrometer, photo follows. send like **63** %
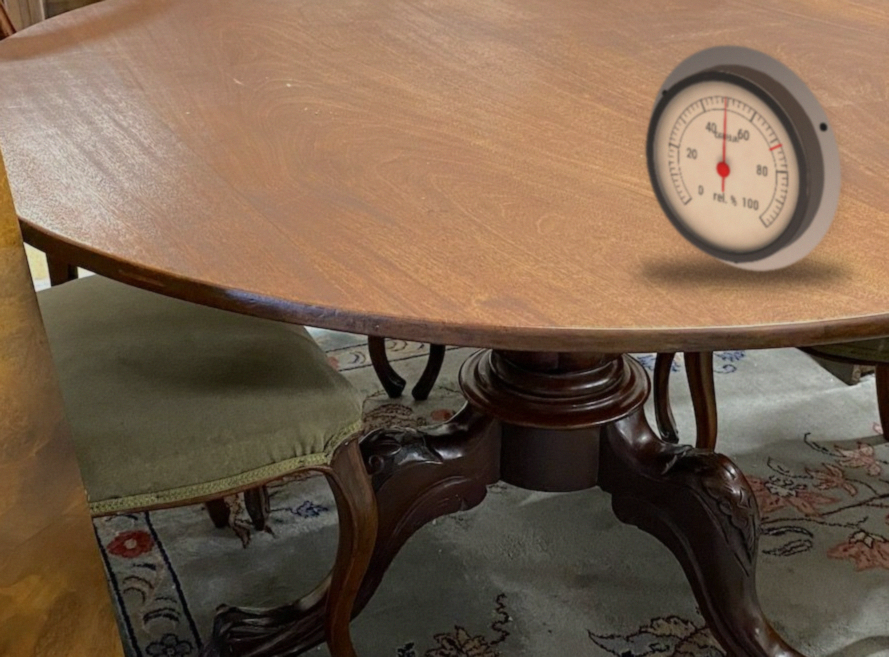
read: **50** %
